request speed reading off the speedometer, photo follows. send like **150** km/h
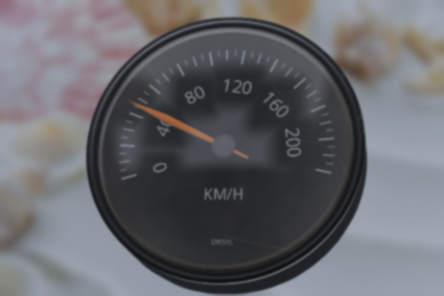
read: **45** km/h
